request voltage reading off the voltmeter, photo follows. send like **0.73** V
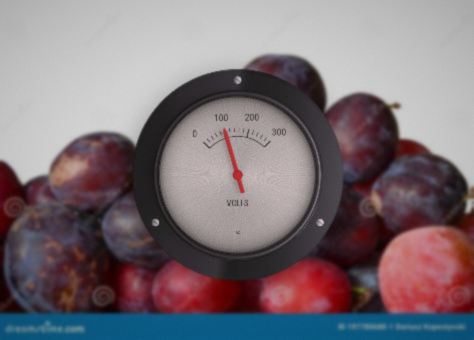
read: **100** V
